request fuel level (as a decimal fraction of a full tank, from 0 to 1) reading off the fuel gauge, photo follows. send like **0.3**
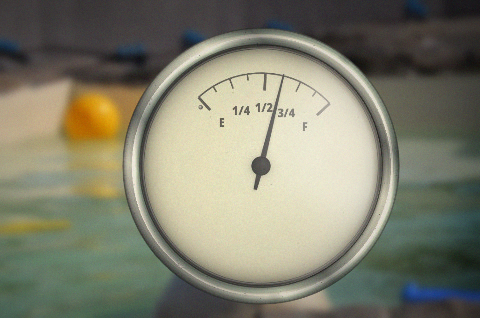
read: **0.625**
